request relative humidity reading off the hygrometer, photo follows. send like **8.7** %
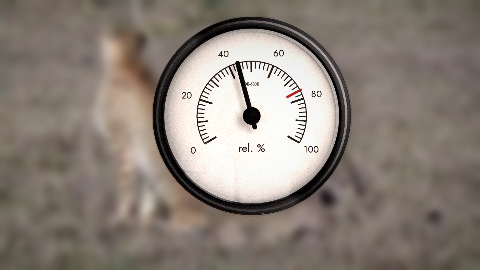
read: **44** %
